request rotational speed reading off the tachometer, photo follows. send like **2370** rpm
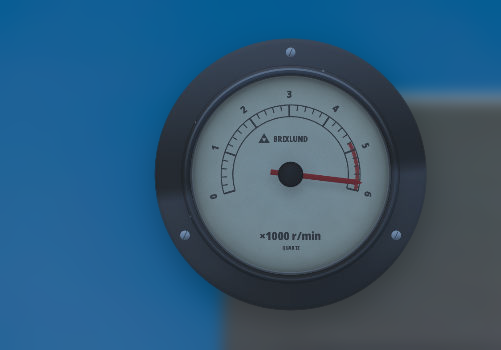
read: **5800** rpm
